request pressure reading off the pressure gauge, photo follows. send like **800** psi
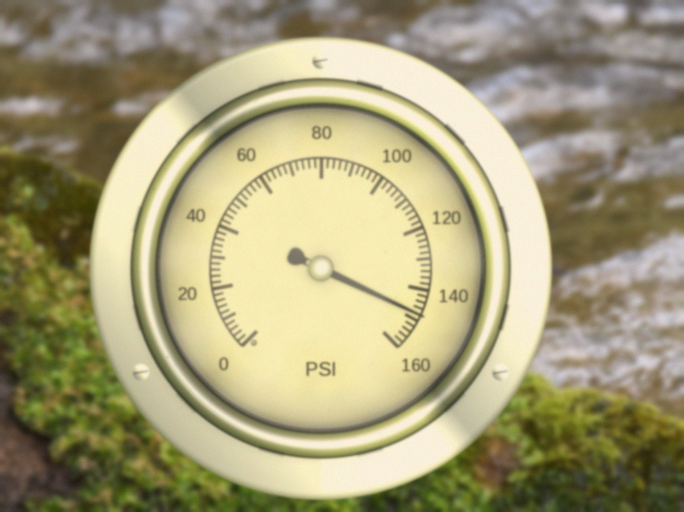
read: **148** psi
